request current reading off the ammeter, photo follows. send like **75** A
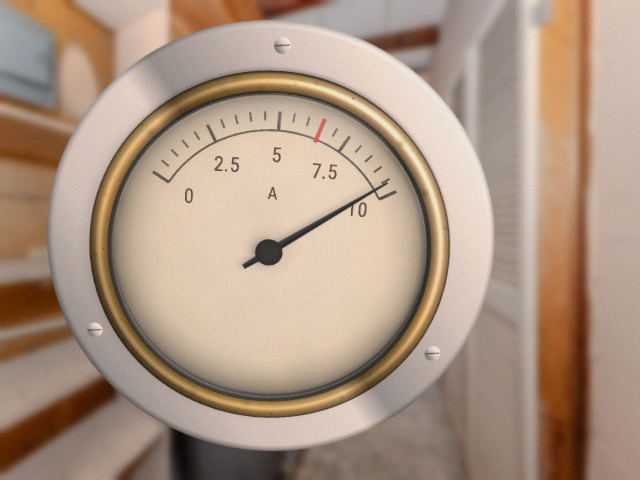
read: **9.5** A
